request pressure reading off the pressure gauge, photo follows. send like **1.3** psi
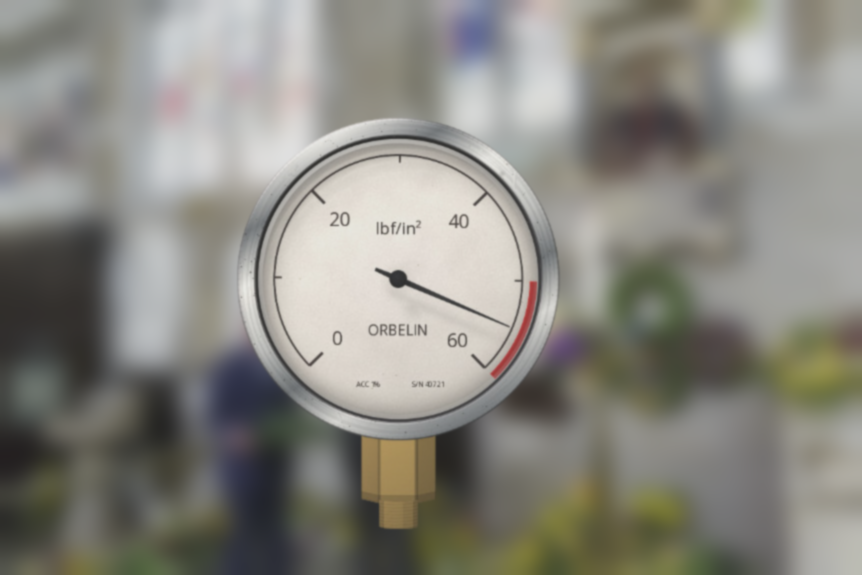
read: **55** psi
